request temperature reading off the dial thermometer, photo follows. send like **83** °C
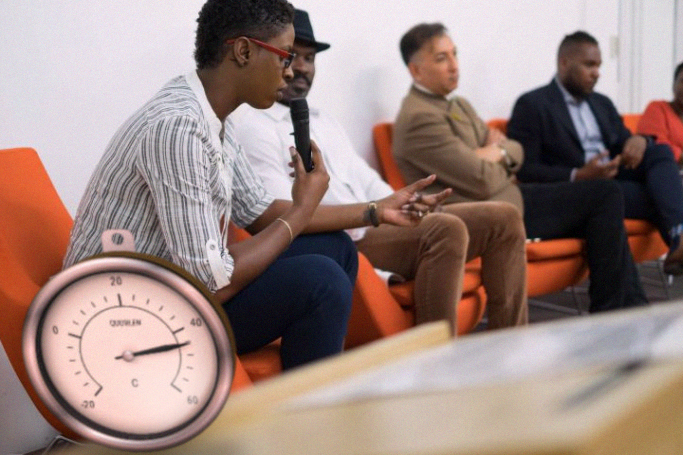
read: **44** °C
